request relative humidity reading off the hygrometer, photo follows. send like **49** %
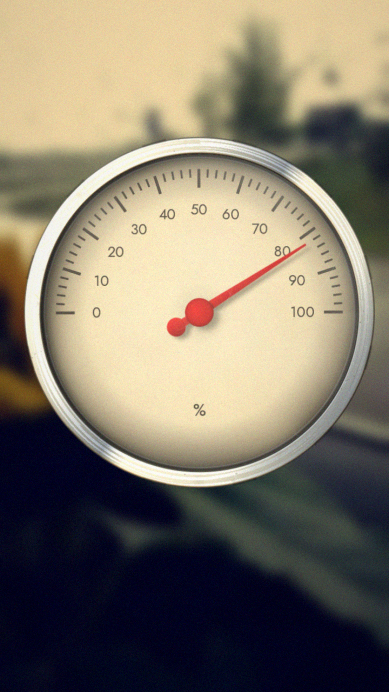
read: **82** %
